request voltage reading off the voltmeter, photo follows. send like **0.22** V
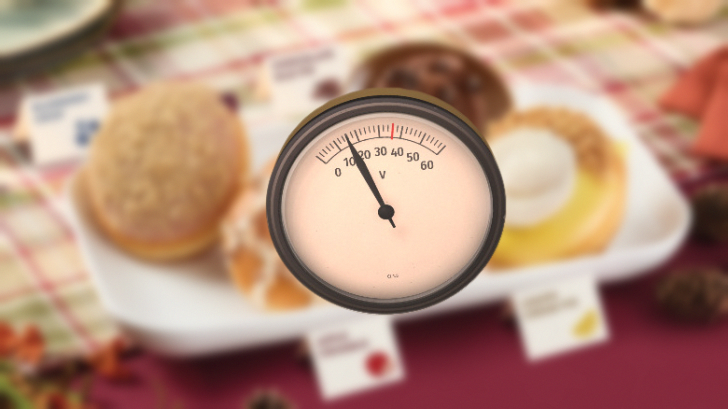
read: **16** V
